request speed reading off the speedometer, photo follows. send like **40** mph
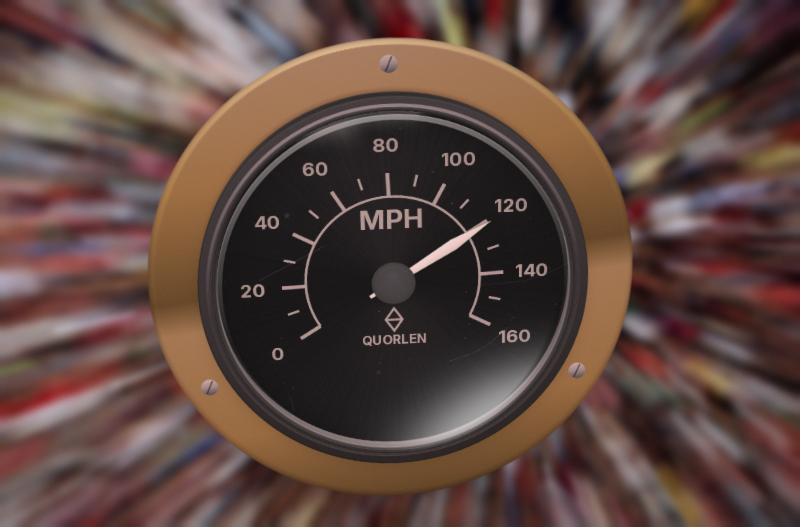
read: **120** mph
